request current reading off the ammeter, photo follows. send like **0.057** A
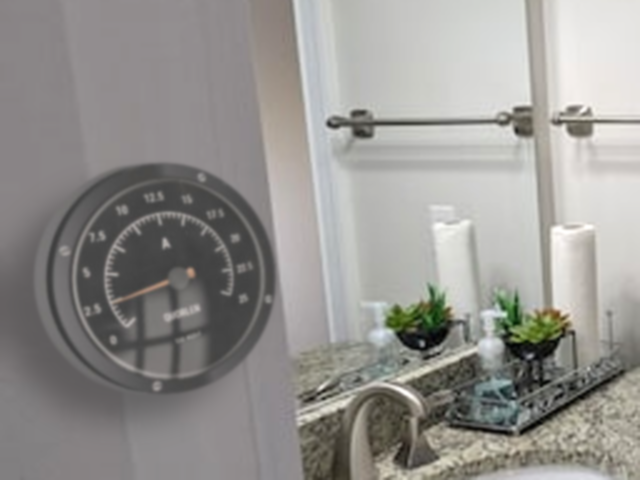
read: **2.5** A
